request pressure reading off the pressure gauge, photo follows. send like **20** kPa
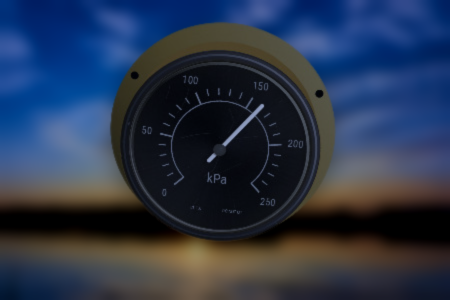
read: **160** kPa
